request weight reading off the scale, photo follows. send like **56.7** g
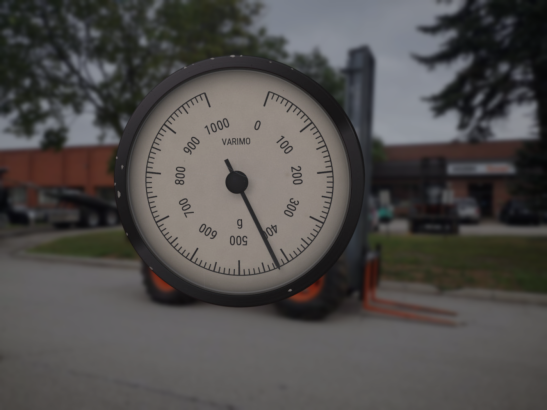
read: **420** g
